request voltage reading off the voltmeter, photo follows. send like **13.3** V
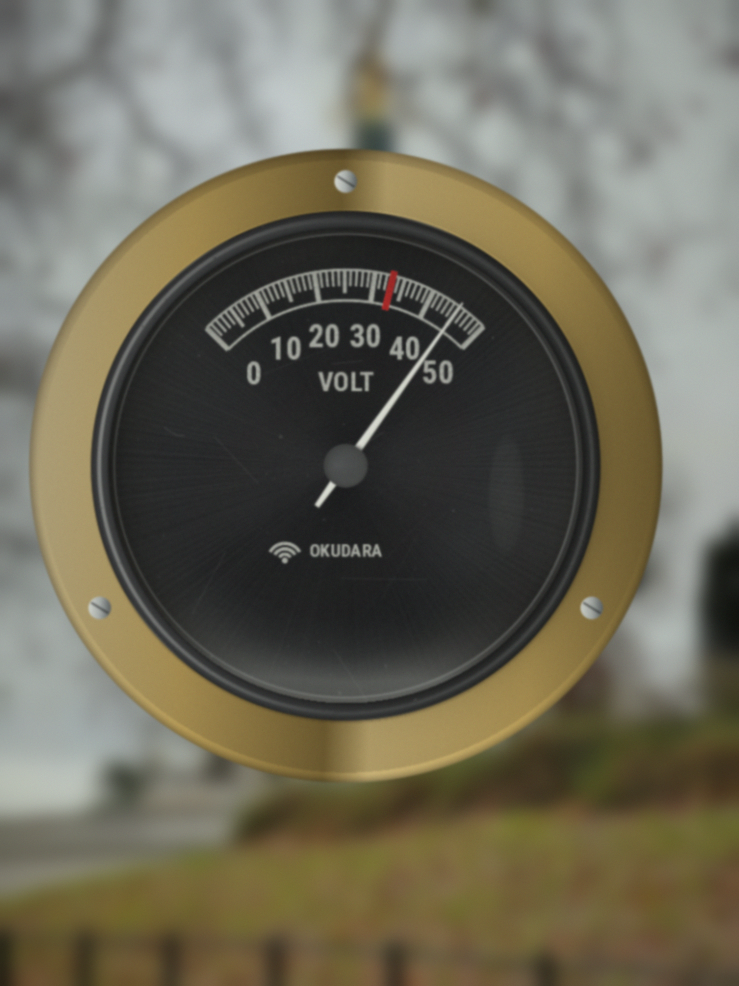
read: **45** V
